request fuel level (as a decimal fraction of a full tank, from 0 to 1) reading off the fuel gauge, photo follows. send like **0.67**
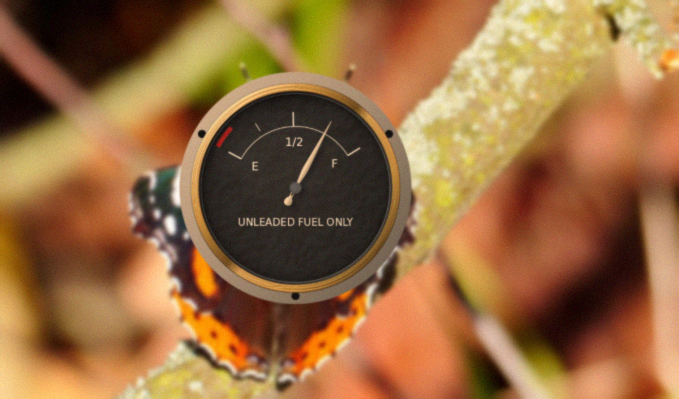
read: **0.75**
